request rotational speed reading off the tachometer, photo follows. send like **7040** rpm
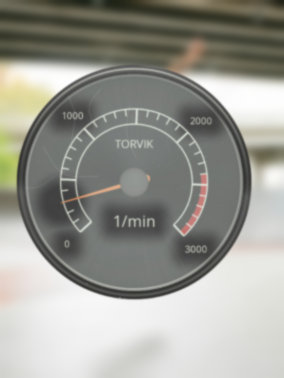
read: **300** rpm
